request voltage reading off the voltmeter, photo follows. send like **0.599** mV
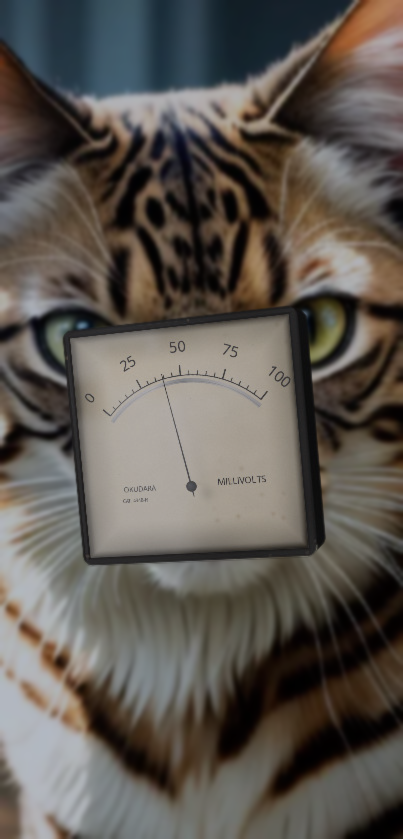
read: **40** mV
